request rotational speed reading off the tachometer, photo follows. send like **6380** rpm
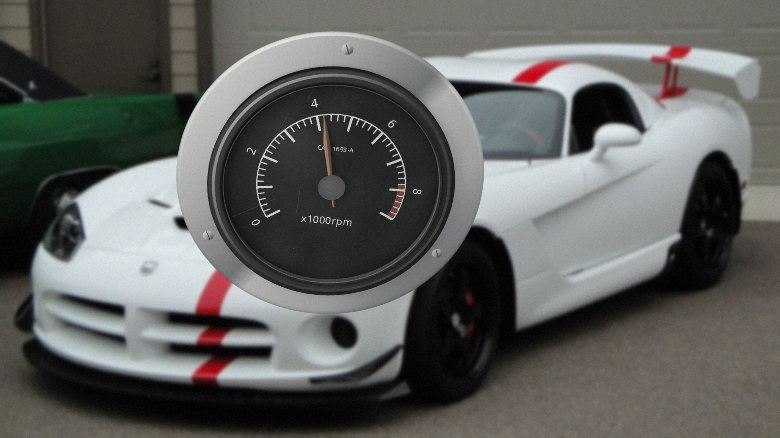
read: **4200** rpm
